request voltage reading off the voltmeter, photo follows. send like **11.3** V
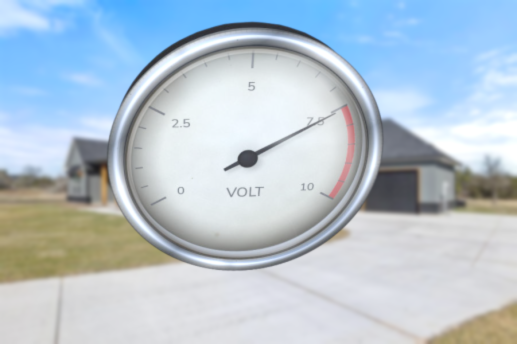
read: **7.5** V
